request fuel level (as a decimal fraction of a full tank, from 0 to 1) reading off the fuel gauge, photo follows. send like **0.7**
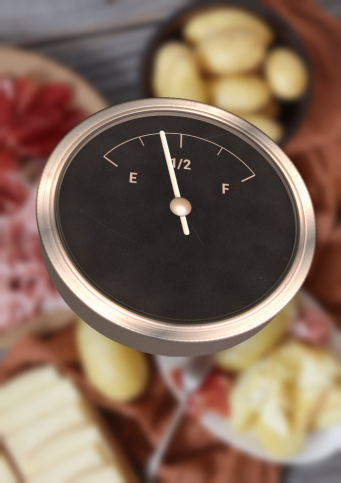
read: **0.375**
